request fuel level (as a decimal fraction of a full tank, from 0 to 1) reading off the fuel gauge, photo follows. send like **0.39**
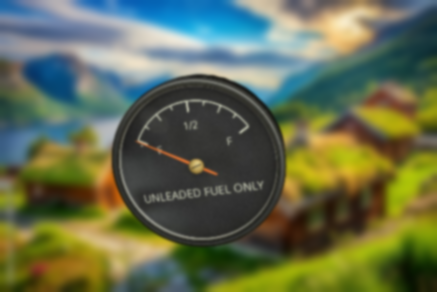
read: **0**
